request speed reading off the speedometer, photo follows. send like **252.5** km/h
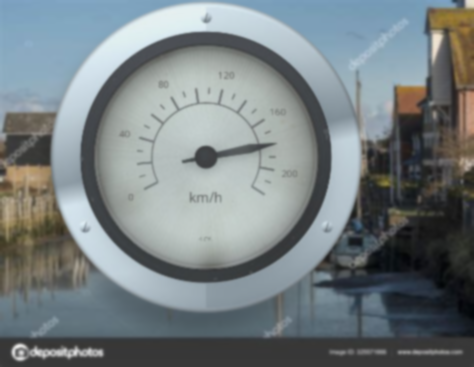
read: **180** km/h
